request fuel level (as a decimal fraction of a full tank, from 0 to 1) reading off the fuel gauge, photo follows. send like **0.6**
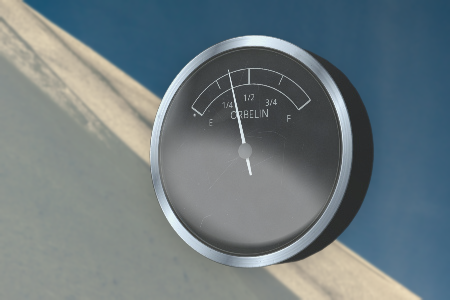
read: **0.375**
